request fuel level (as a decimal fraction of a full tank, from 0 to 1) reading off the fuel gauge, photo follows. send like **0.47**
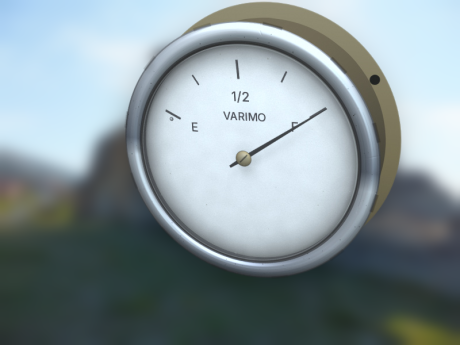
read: **1**
